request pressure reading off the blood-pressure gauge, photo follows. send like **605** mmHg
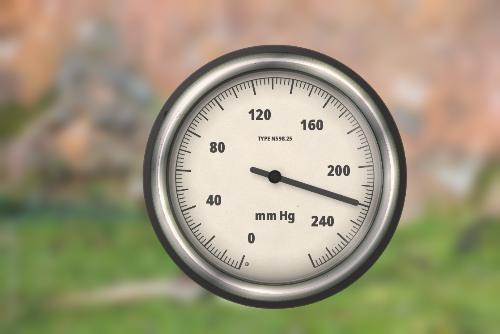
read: **220** mmHg
